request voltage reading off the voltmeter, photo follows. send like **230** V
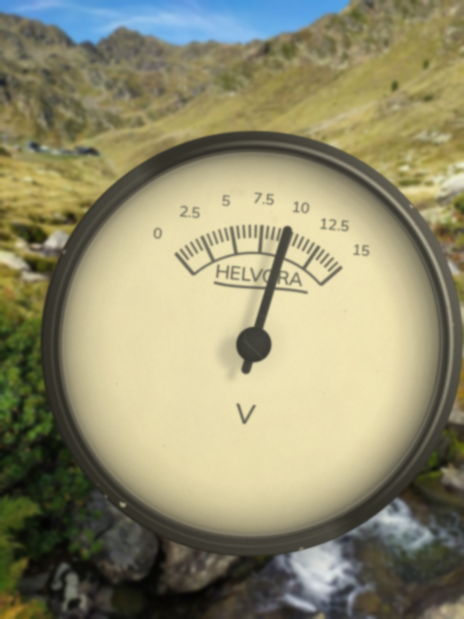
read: **9.5** V
